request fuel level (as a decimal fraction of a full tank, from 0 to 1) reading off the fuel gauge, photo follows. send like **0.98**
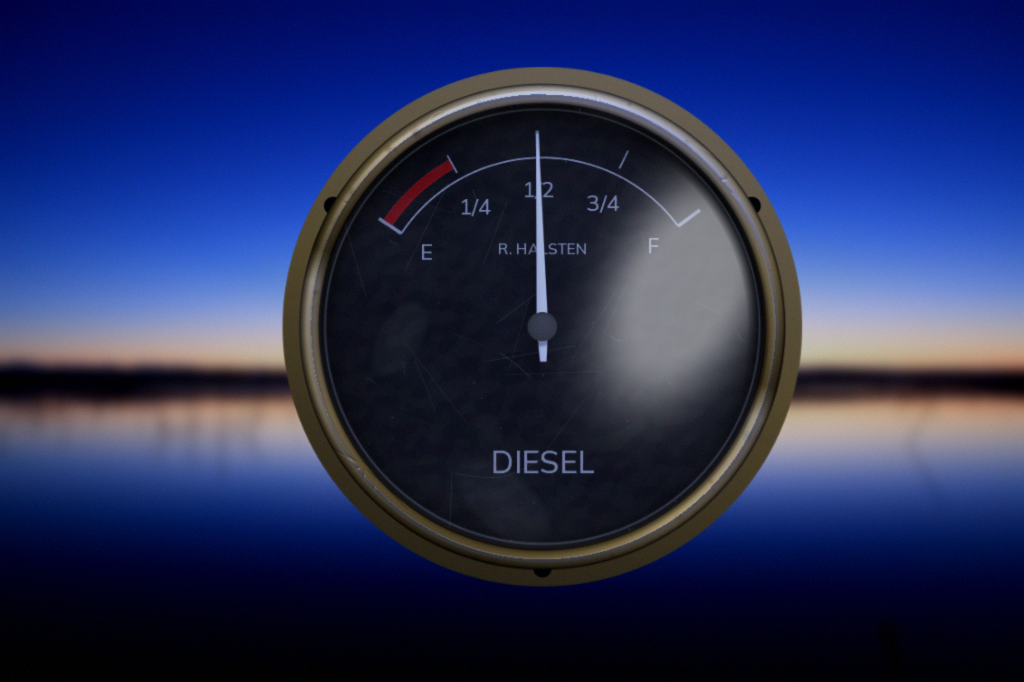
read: **0.5**
